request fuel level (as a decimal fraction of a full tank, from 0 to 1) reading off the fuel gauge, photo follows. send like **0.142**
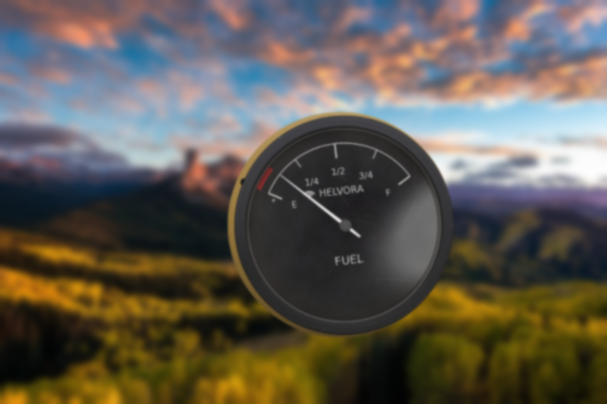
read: **0.125**
